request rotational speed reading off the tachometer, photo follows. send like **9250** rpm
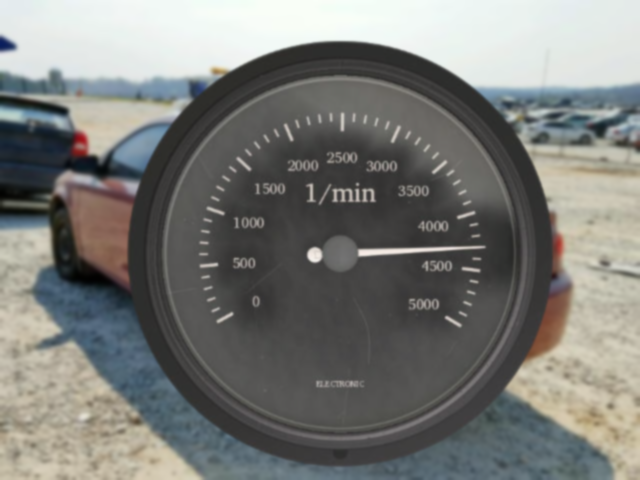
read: **4300** rpm
